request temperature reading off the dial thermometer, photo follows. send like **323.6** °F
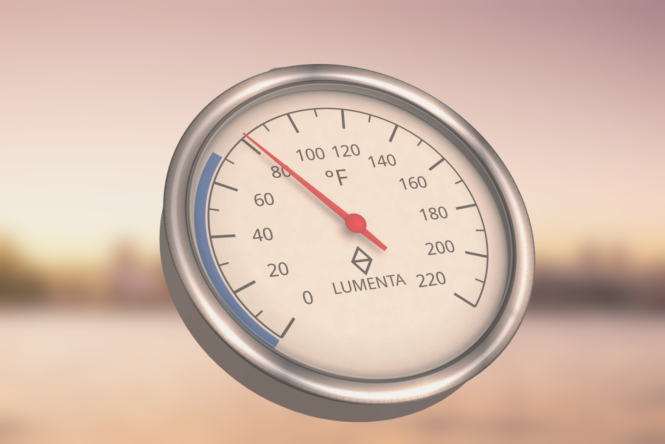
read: **80** °F
